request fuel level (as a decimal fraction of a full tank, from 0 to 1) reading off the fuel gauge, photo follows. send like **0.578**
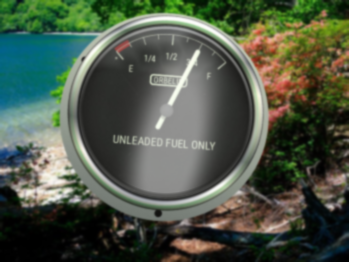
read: **0.75**
